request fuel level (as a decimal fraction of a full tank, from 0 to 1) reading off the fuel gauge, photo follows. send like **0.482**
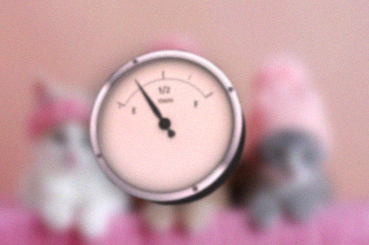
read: **0.25**
